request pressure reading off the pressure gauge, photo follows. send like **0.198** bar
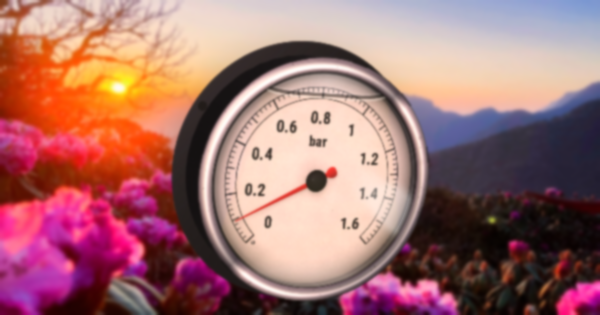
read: **0.1** bar
